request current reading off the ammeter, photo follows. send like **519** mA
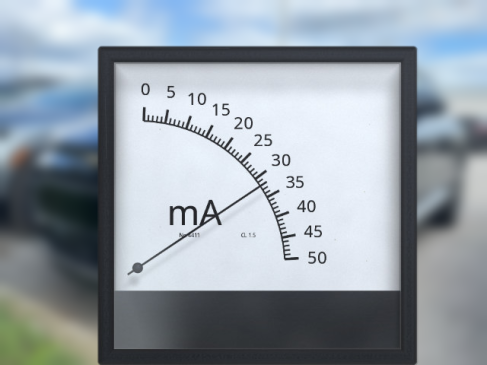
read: **32** mA
